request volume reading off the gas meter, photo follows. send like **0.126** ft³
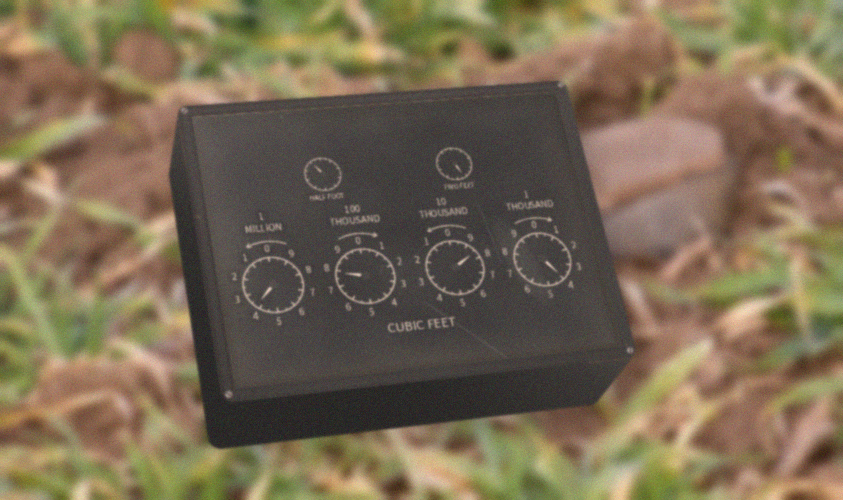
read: **378400** ft³
